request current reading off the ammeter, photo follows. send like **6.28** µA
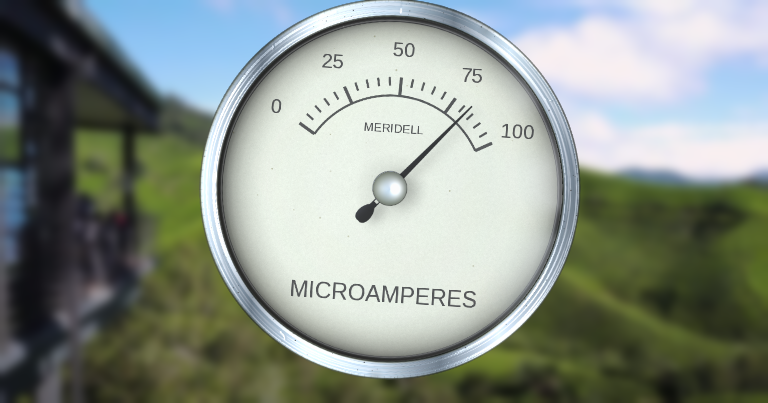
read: **82.5** µA
